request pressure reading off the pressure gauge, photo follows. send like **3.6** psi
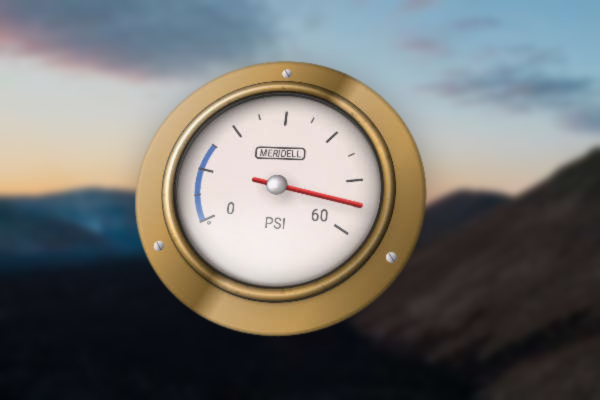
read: **55** psi
